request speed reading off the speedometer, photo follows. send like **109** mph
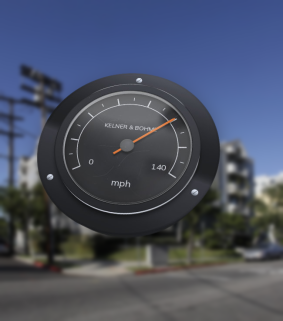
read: **100** mph
